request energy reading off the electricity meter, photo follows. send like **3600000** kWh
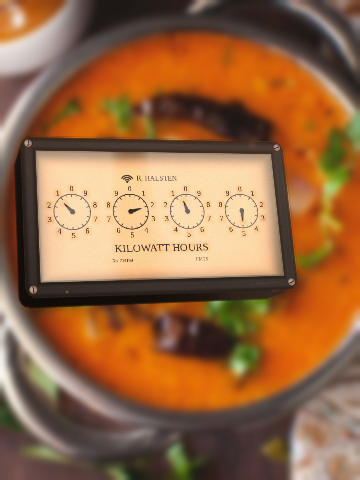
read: **1205** kWh
